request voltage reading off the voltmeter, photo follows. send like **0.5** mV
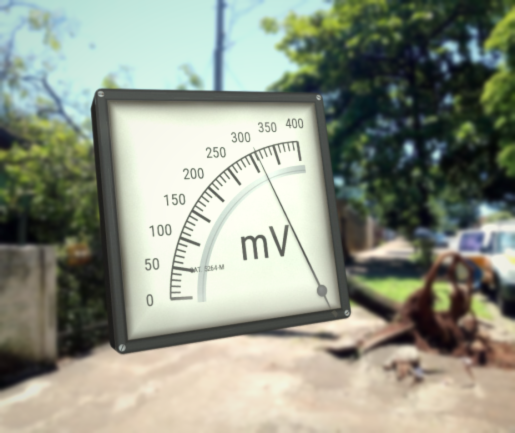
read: **310** mV
